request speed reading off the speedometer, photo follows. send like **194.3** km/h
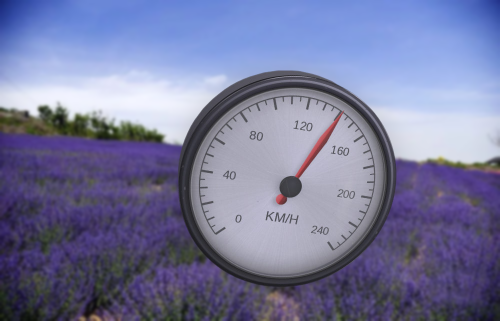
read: **140** km/h
